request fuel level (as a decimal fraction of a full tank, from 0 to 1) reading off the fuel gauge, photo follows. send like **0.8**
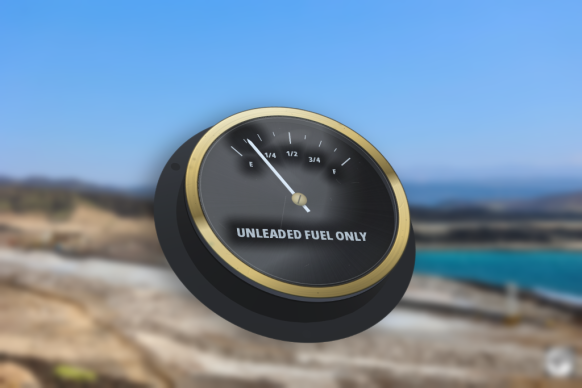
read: **0.125**
